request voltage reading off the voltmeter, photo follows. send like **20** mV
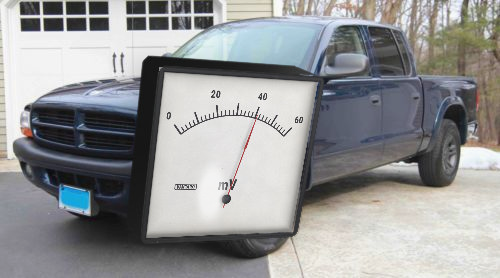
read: **40** mV
